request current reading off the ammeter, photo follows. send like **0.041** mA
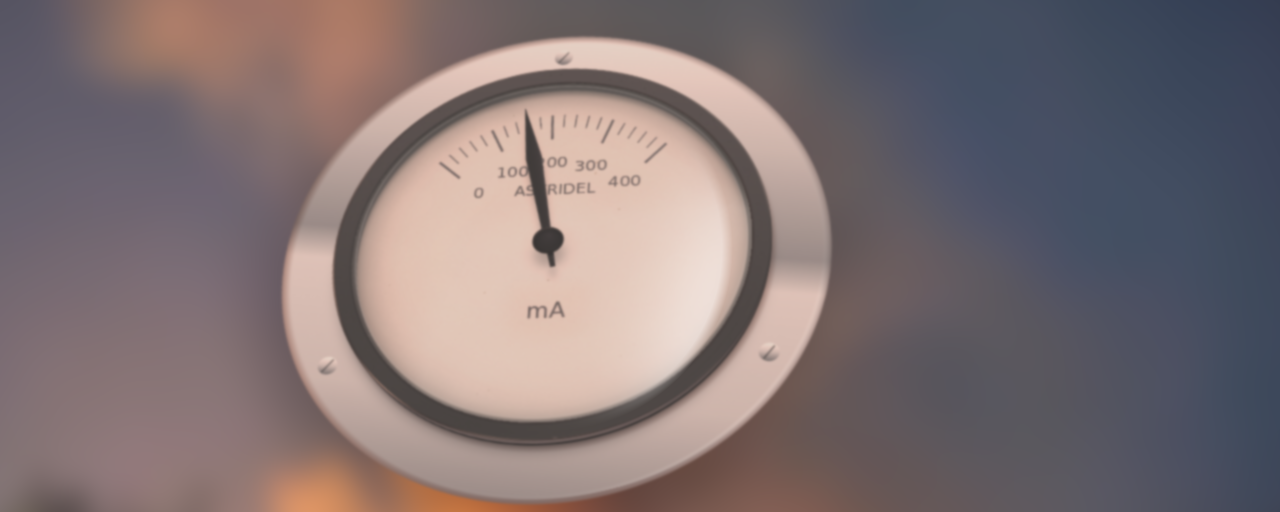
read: **160** mA
